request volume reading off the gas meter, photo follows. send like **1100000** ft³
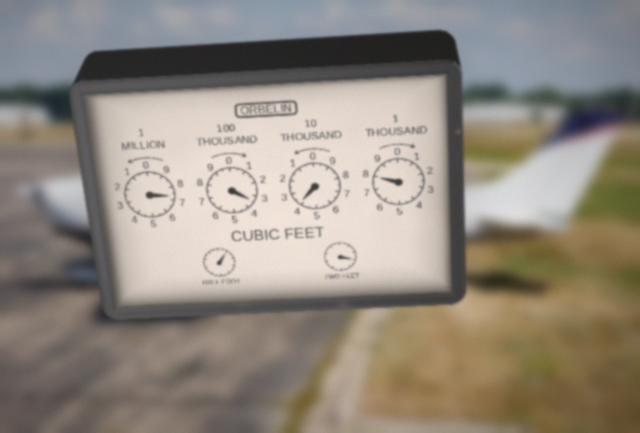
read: **733800** ft³
